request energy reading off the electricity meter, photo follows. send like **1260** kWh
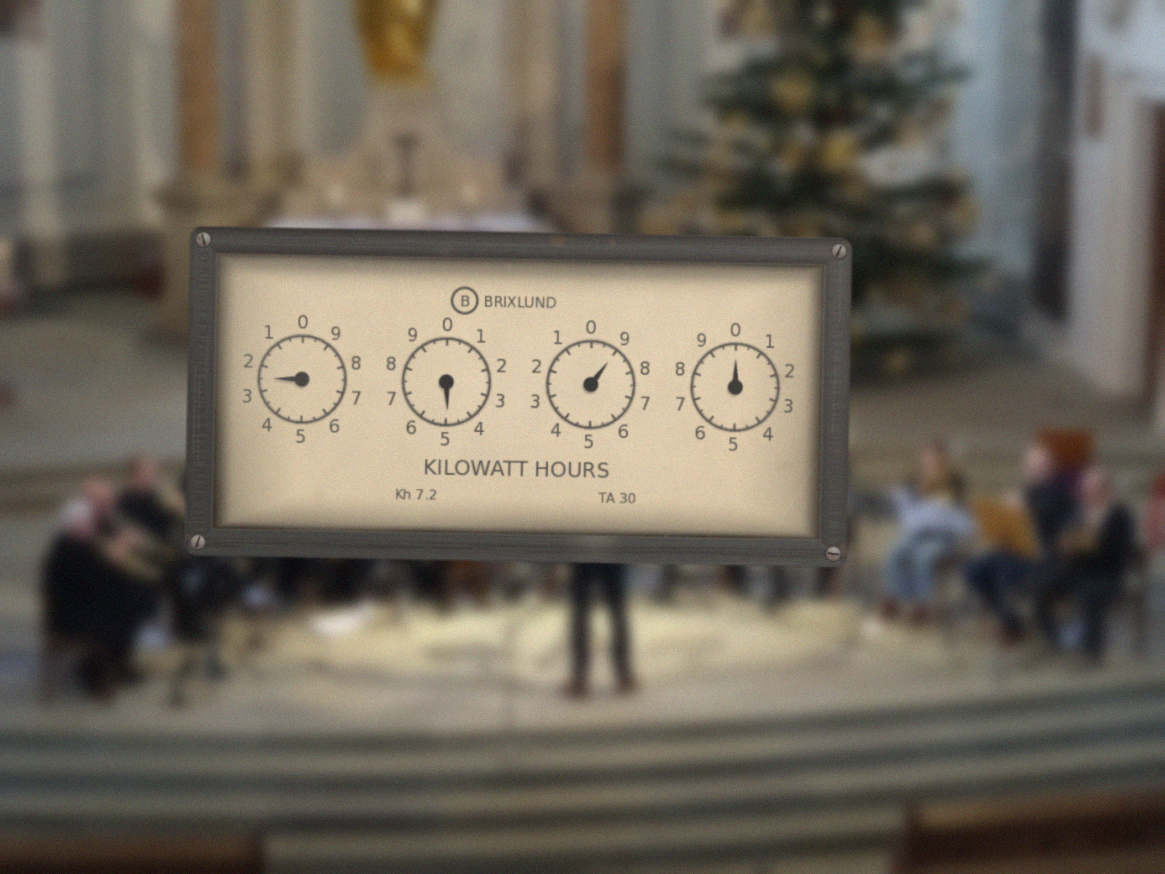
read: **2490** kWh
